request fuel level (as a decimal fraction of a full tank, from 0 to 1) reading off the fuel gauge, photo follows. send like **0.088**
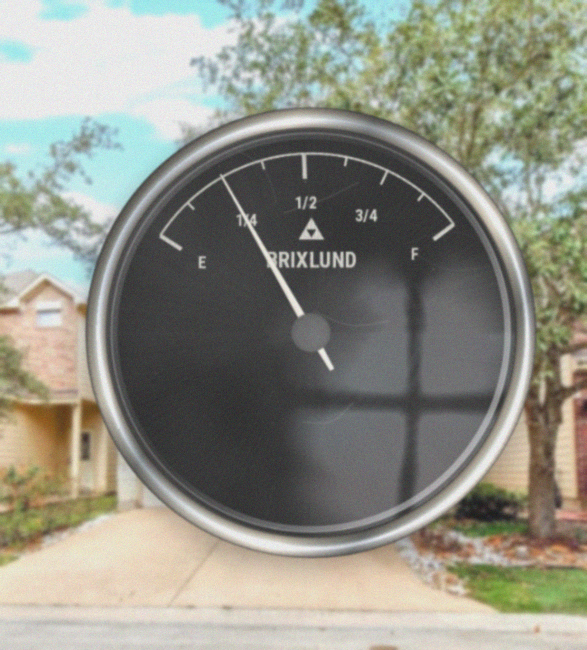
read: **0.25**
